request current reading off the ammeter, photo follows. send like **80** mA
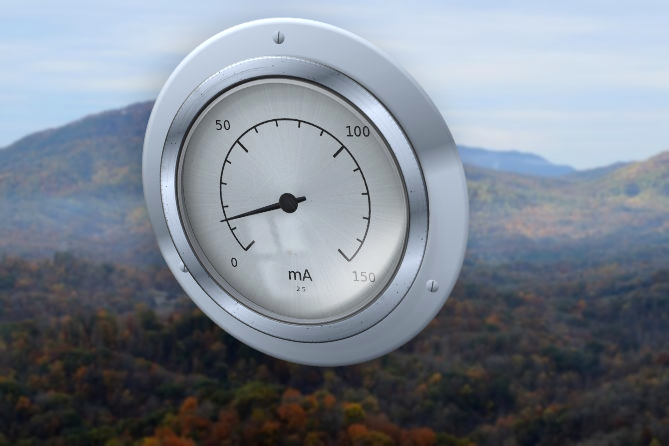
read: **15** mA
